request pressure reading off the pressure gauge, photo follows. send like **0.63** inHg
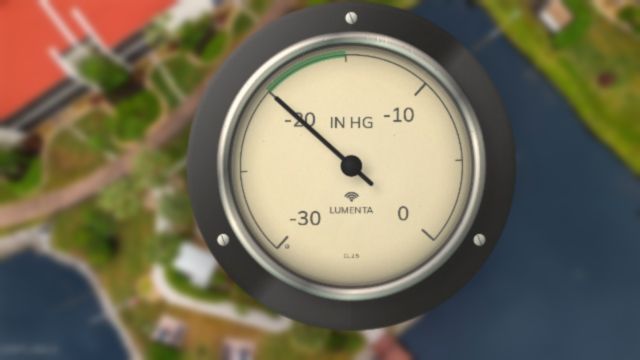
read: **-20** inHg
